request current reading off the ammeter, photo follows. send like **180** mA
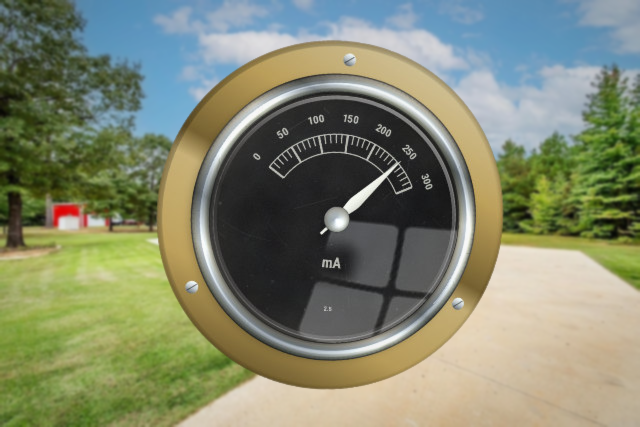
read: **250** mA
